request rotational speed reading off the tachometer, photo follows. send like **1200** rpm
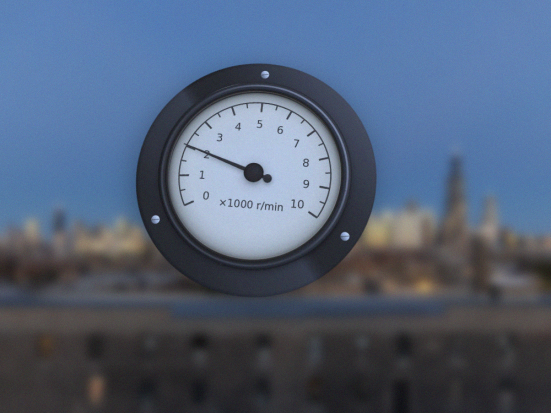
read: **2000** rpm
